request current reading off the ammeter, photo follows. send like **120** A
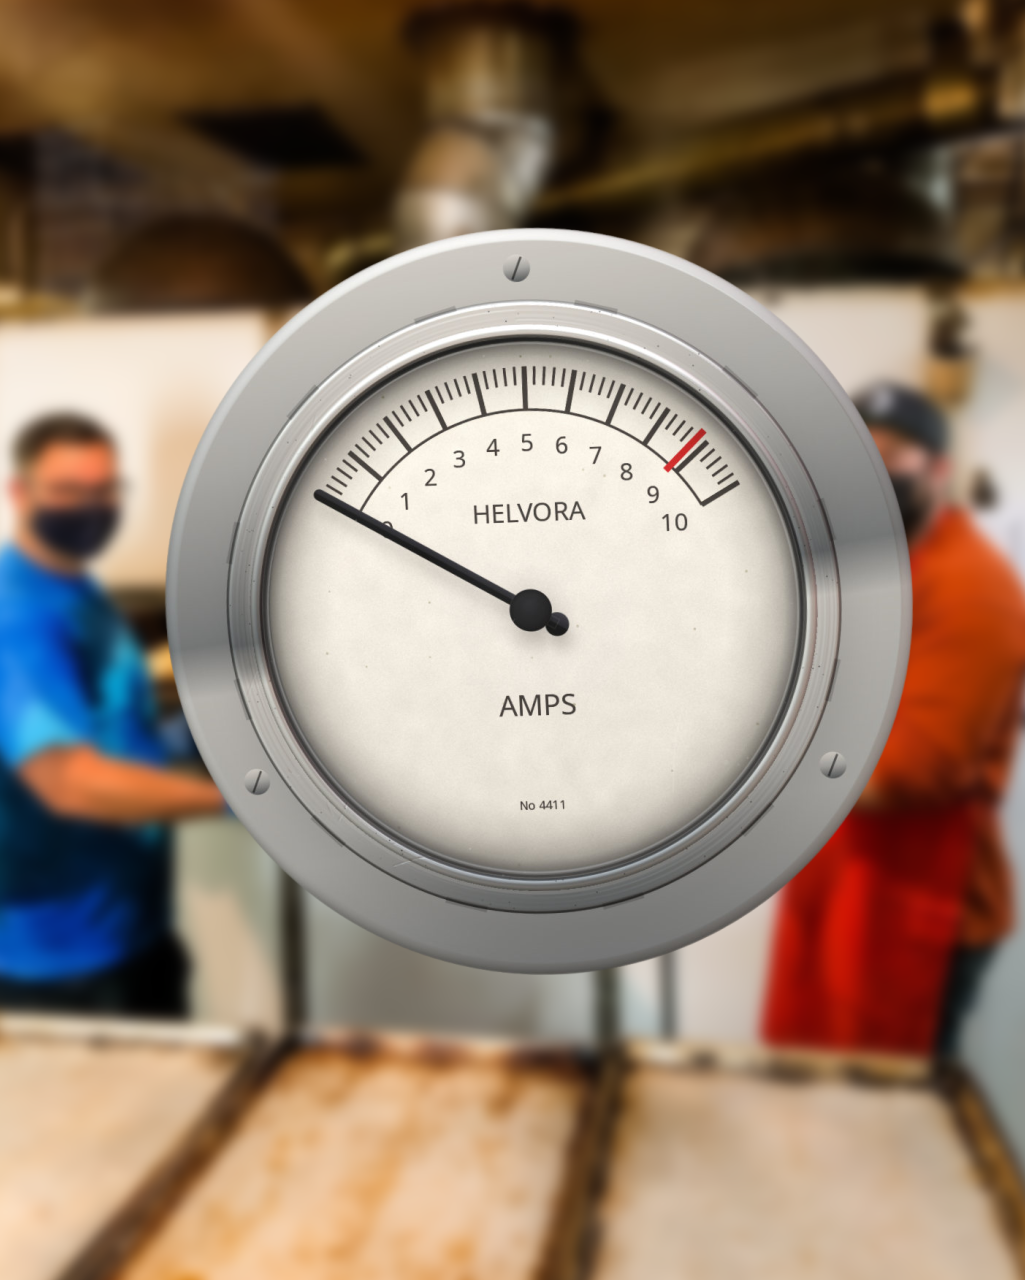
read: **0** A
